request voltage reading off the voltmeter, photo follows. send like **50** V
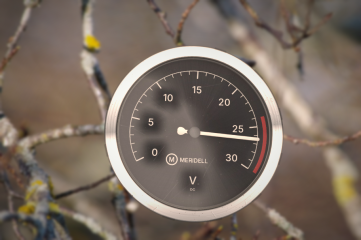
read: **26.5** V
